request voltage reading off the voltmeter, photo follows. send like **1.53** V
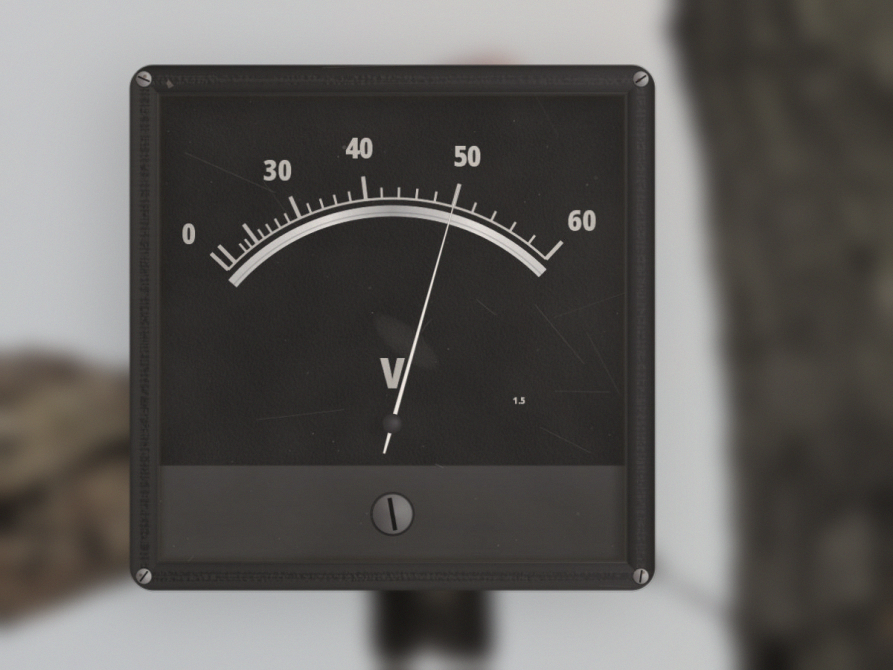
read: **50** V
